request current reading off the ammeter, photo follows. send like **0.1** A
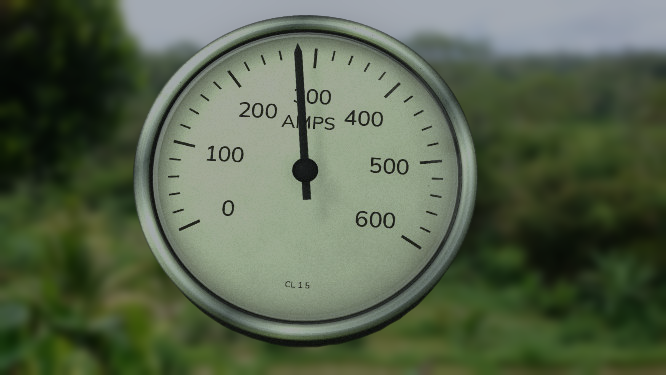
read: **280** A
